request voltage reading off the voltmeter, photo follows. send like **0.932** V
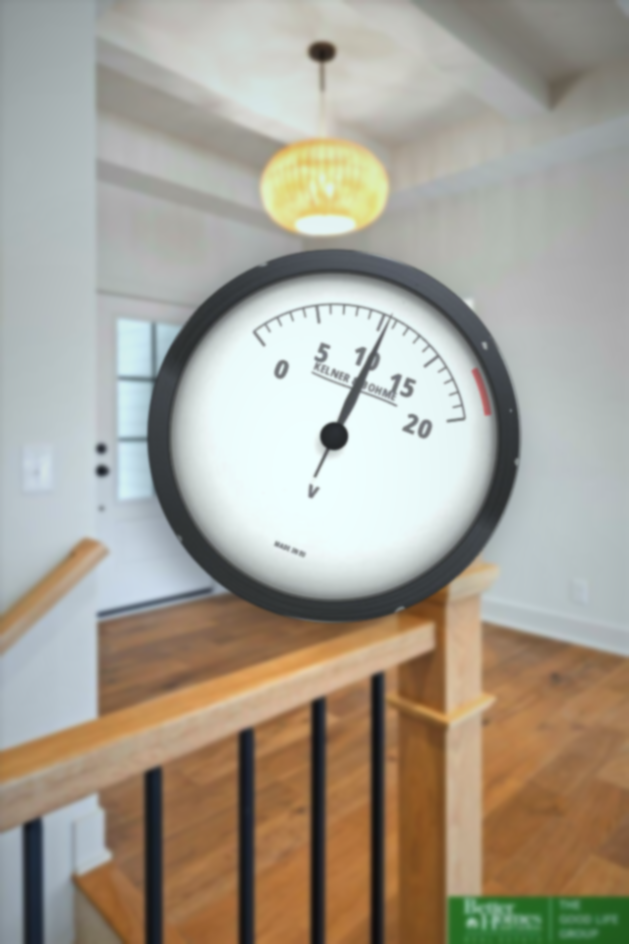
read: **10.5** V
